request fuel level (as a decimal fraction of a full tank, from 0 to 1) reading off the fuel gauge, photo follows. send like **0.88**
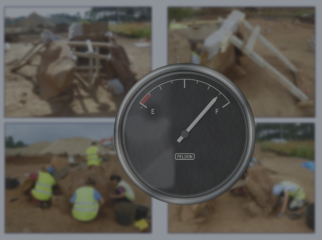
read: **0.875**
